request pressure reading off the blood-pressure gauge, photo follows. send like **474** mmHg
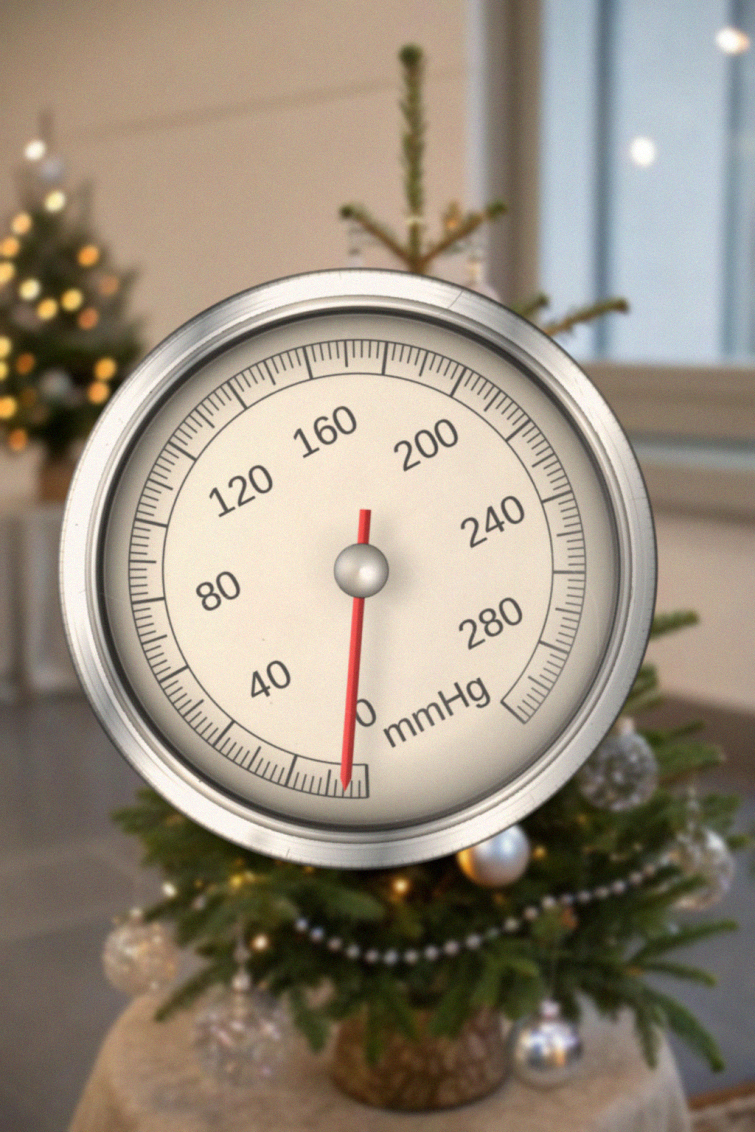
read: **6** mmHg
